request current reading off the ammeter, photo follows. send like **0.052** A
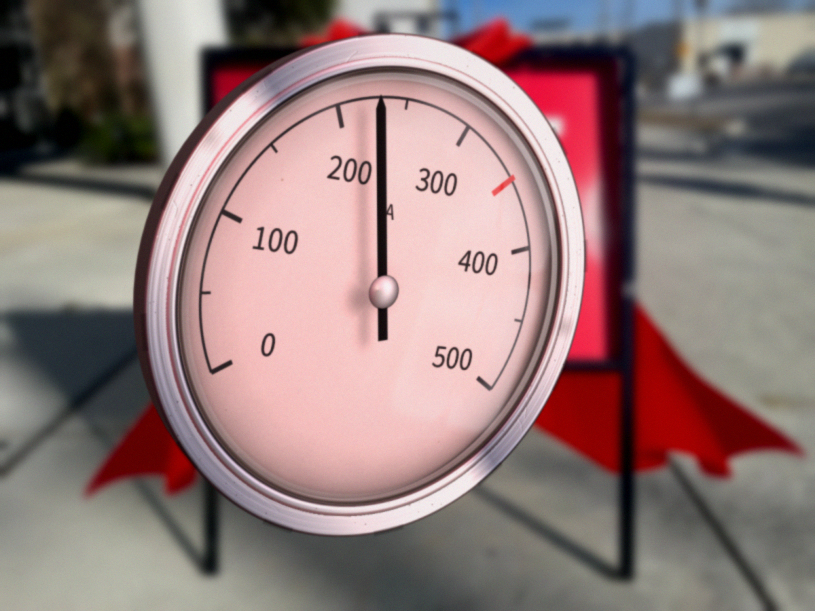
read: **225** A
